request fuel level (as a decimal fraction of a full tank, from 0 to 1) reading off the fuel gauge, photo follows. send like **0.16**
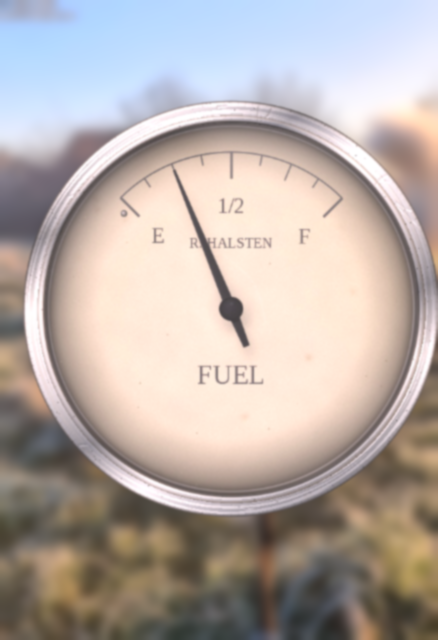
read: **0.25**
